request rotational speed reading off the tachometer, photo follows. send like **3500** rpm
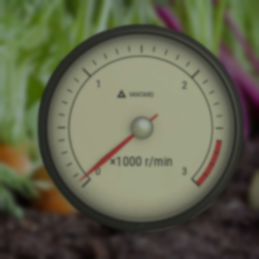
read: **50** rpm
